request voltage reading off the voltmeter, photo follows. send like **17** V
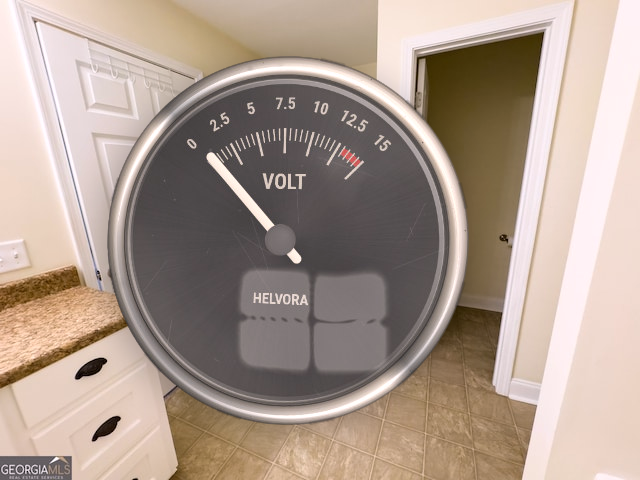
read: **0.5** V
